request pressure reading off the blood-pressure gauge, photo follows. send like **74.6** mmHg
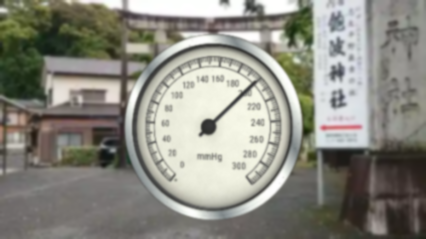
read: **200** mmHg
